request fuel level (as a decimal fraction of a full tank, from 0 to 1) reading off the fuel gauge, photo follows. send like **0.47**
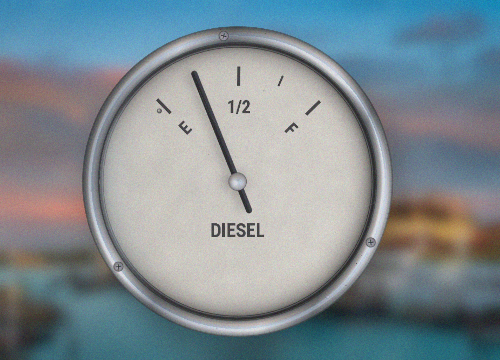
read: **0.25**
